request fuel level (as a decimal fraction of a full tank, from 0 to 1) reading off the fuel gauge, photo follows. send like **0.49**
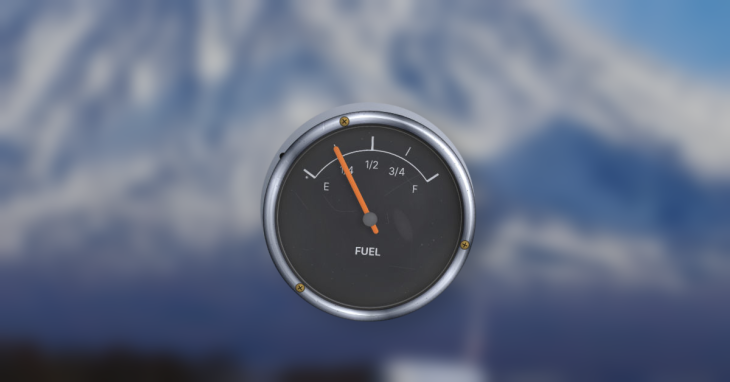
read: **0.25**
